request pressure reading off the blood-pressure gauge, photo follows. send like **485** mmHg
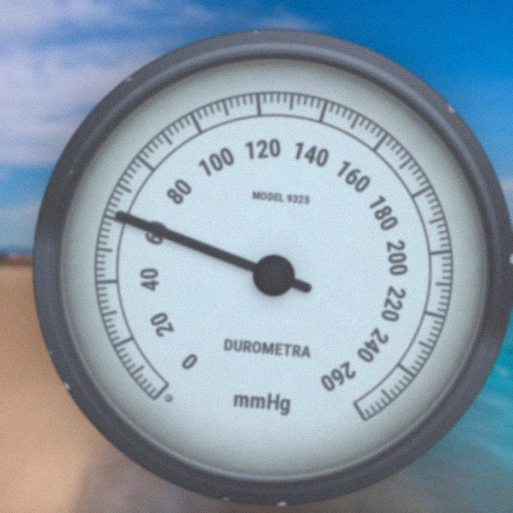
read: **62** mmHg
